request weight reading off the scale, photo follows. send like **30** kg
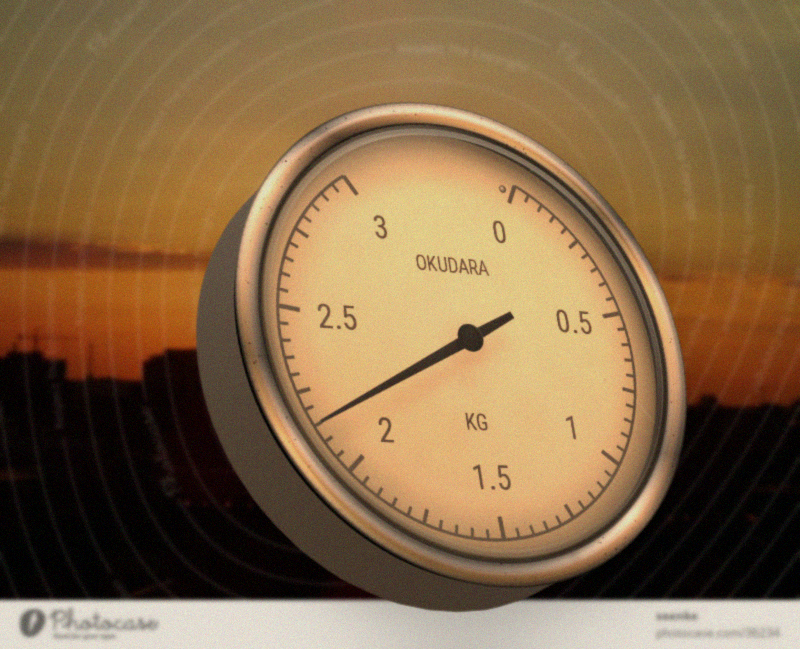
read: **2.15** kg
